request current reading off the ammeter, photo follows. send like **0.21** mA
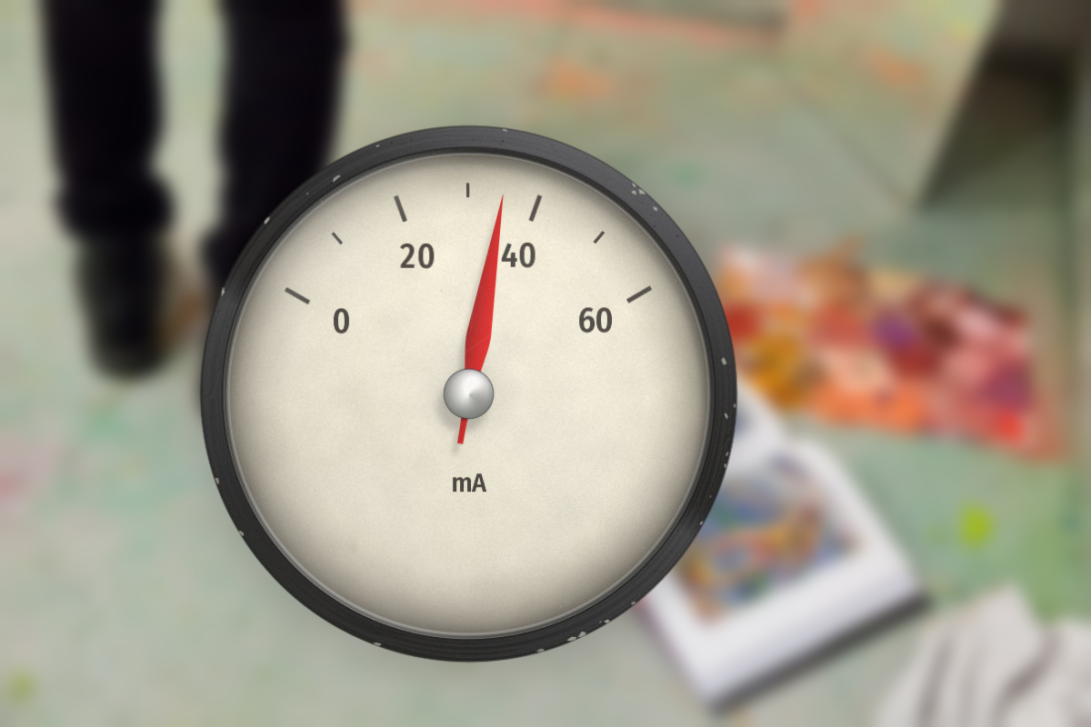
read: **35** mA
